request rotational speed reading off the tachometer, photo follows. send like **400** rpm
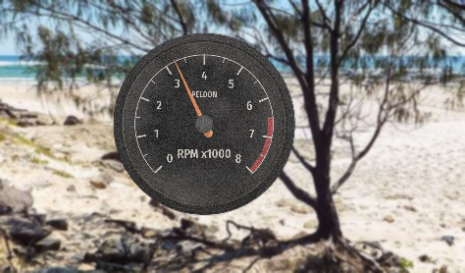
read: **3250** rpm
